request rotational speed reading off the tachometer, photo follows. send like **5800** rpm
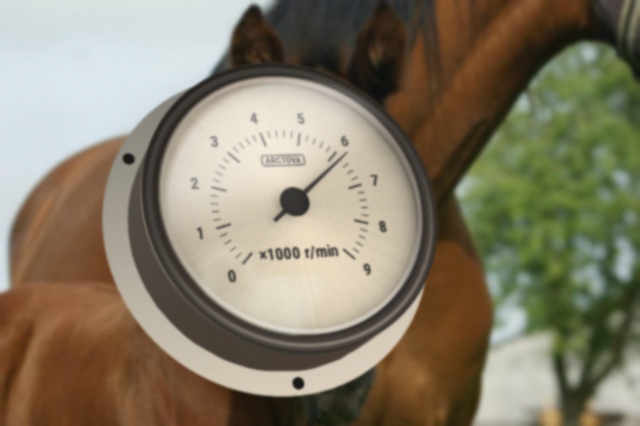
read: **6200** rpm
